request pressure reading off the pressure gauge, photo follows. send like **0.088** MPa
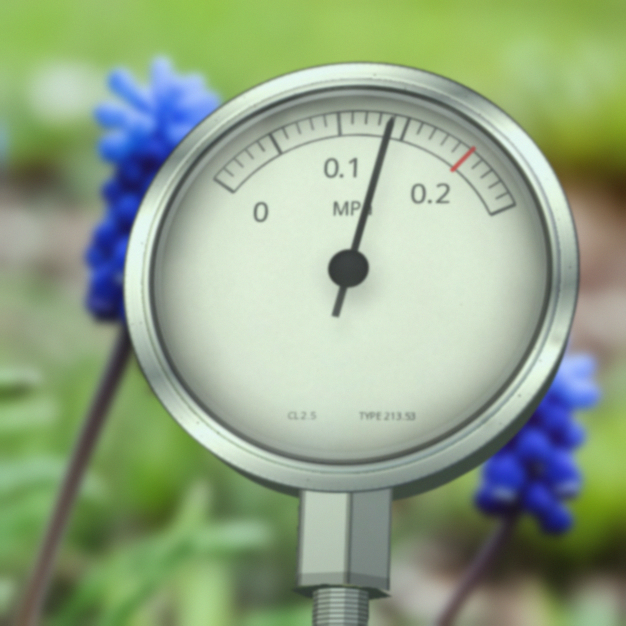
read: **0.14** MPa
